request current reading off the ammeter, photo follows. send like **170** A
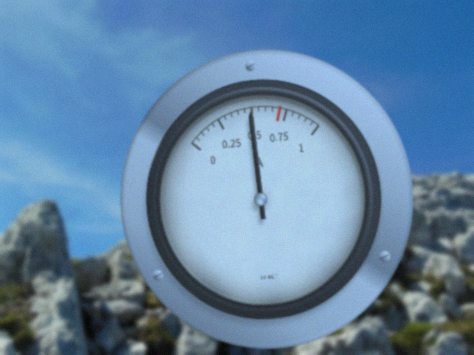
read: **0.5** A
